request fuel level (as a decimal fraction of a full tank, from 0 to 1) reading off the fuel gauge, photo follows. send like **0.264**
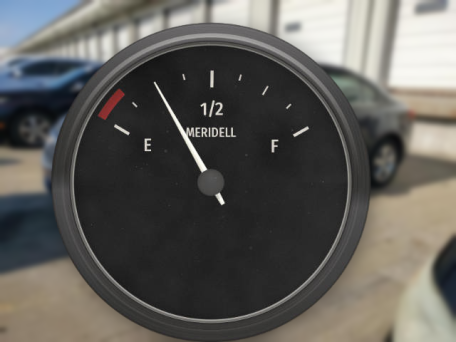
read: **0.25**
